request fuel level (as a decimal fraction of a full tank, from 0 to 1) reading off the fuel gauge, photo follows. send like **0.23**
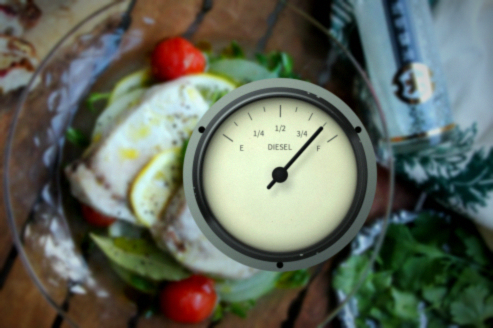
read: **0.875**
